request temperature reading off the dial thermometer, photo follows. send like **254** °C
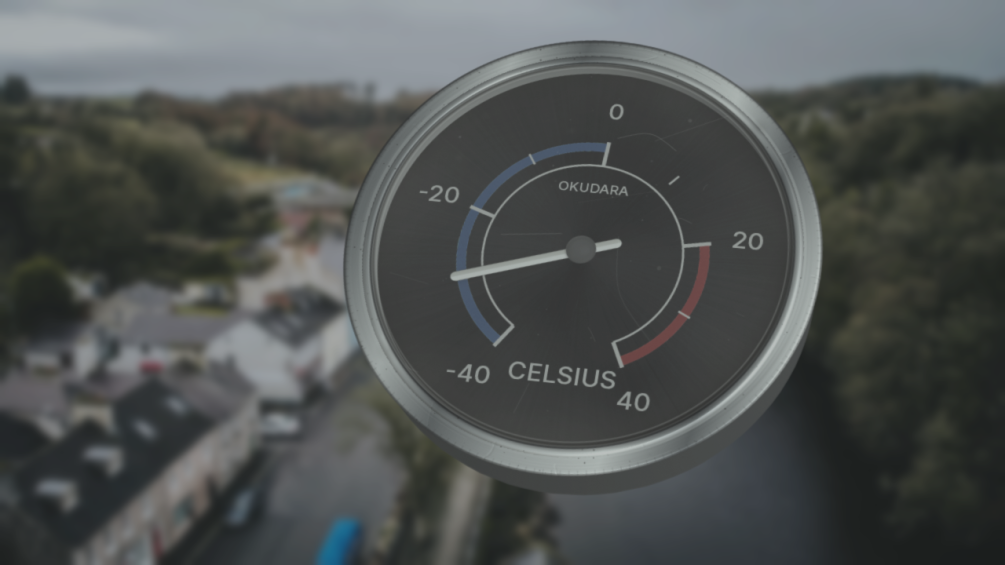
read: **-30** °C
